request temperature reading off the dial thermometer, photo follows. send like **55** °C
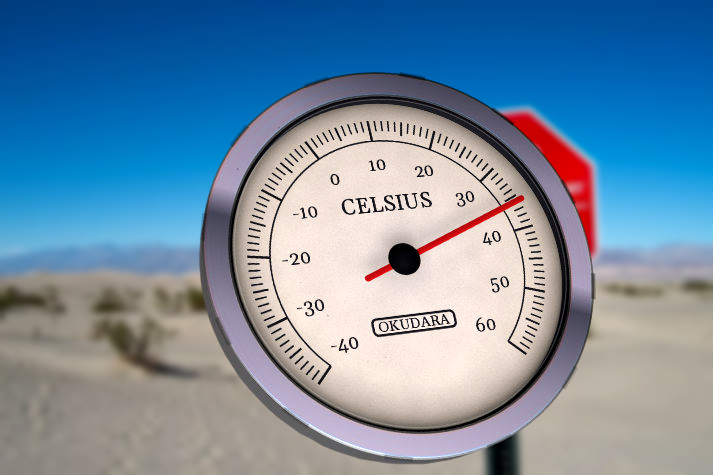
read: **36** °C
